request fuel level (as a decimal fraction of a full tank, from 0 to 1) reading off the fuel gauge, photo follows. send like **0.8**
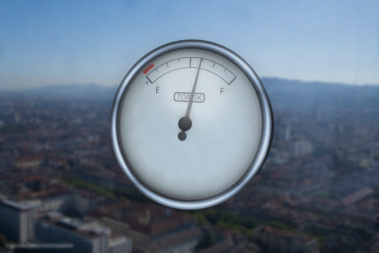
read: **0.625**
